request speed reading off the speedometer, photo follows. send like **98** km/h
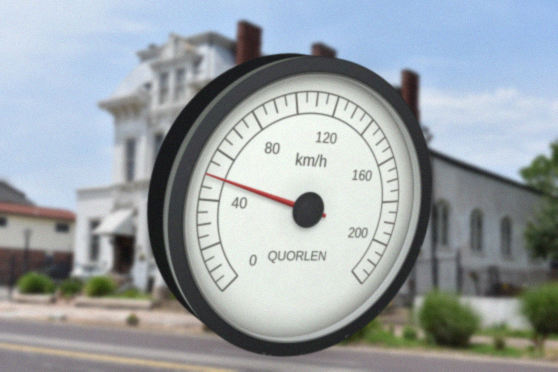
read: **50** km/h
